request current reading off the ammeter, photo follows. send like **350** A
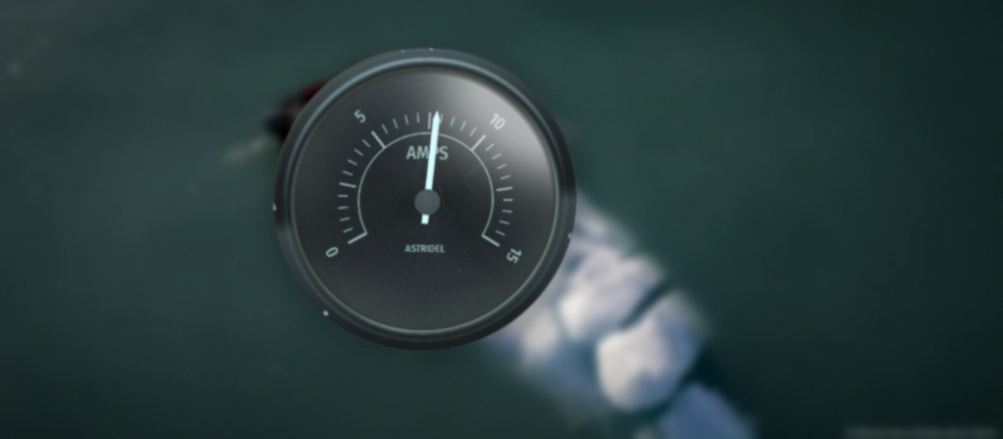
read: **7.75** A
